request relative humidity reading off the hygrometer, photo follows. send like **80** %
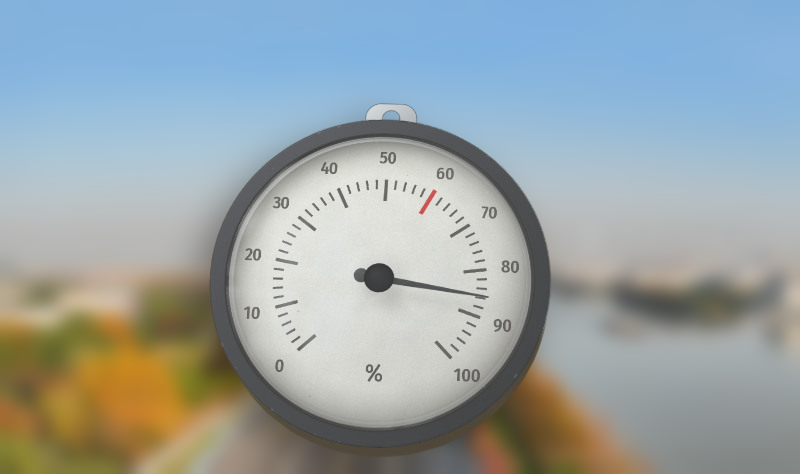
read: **86** %
